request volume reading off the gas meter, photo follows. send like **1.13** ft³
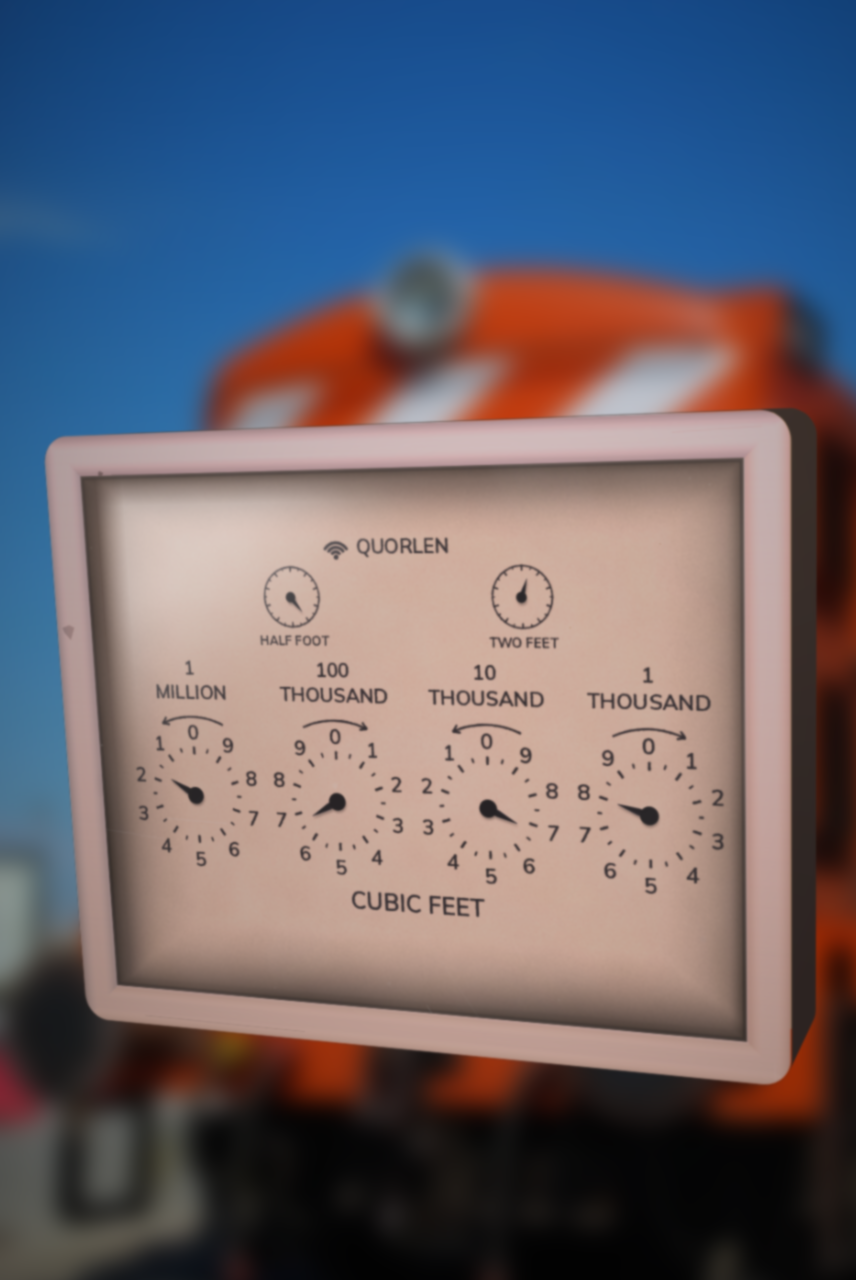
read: **166800** ft³
